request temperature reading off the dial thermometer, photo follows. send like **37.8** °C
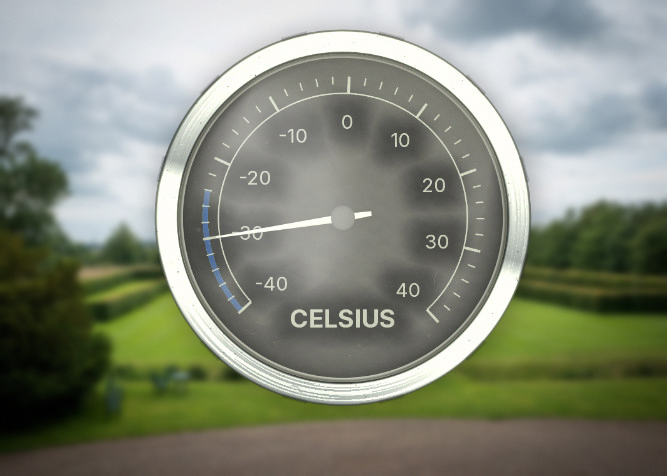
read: **-30** °C
